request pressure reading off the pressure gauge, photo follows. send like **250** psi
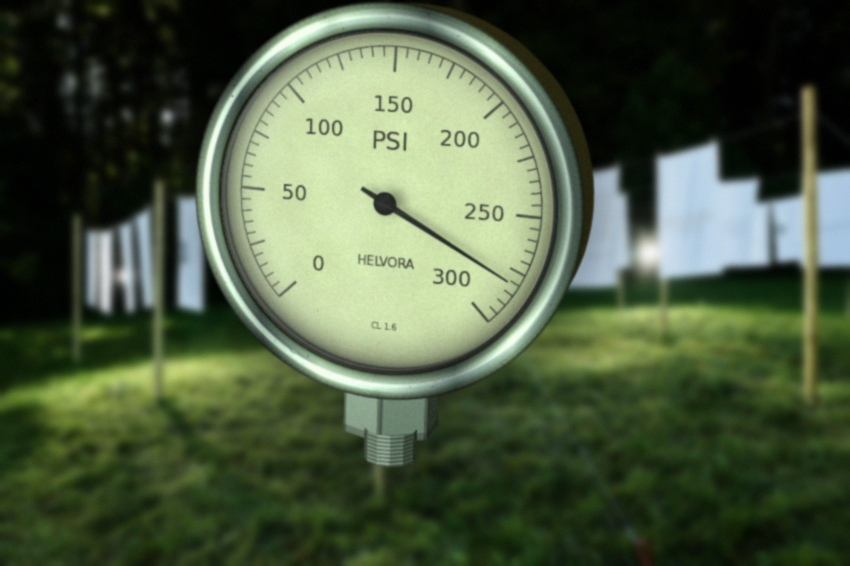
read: **280** psi
